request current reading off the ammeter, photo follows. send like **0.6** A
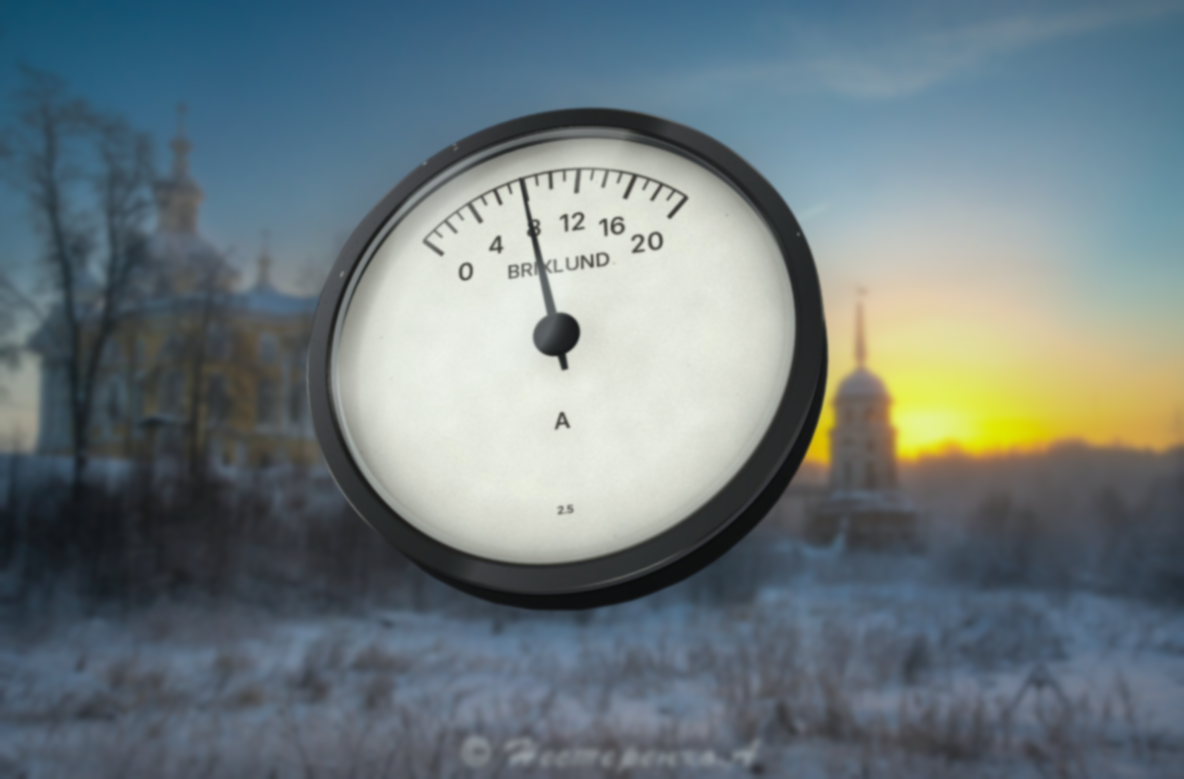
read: **8** A
